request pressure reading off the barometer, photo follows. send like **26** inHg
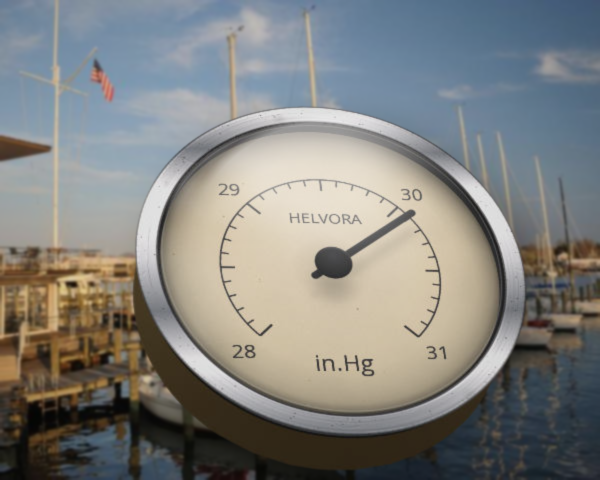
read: **30.1** inHg
